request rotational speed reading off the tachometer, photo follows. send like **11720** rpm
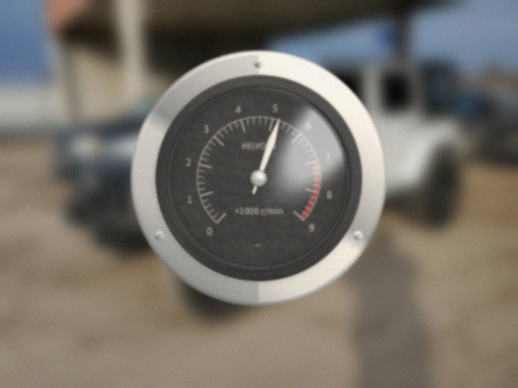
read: **5200** rpm
